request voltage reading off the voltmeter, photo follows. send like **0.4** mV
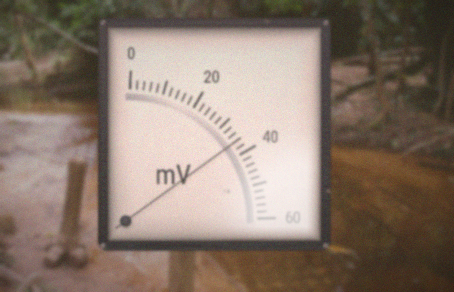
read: **36** mV
